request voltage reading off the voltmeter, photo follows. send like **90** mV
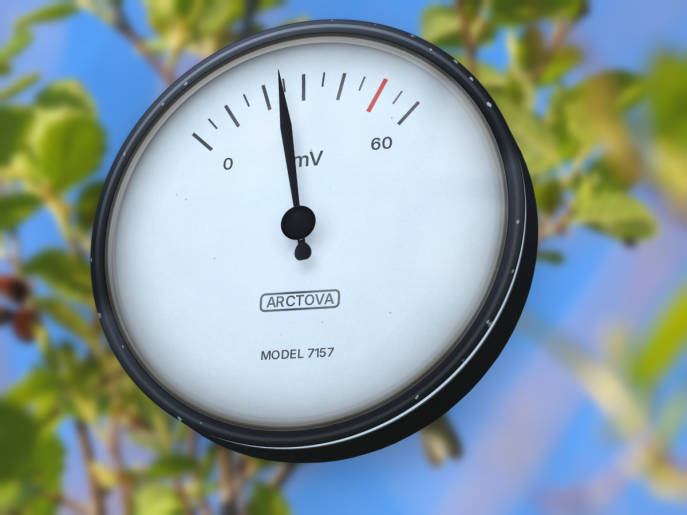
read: **25** mV
